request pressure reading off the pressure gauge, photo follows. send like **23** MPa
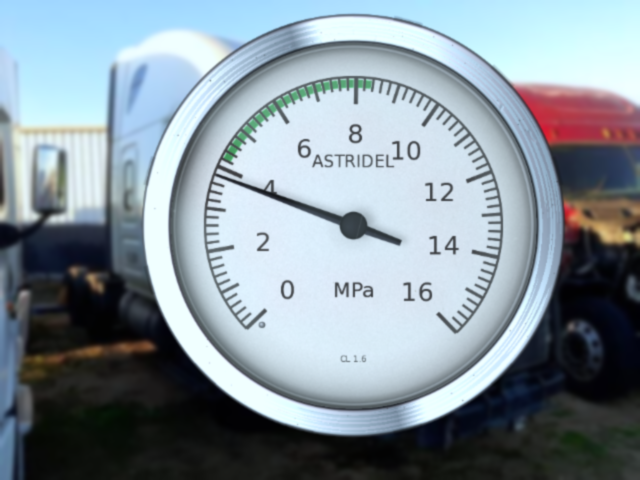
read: **3.8** MPa
